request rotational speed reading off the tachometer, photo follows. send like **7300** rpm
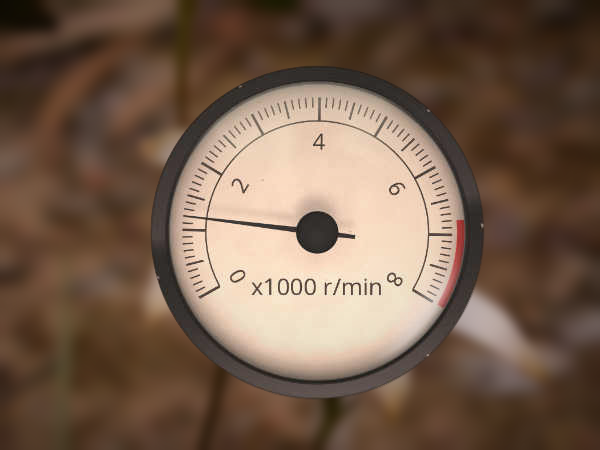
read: **1200** rpm
